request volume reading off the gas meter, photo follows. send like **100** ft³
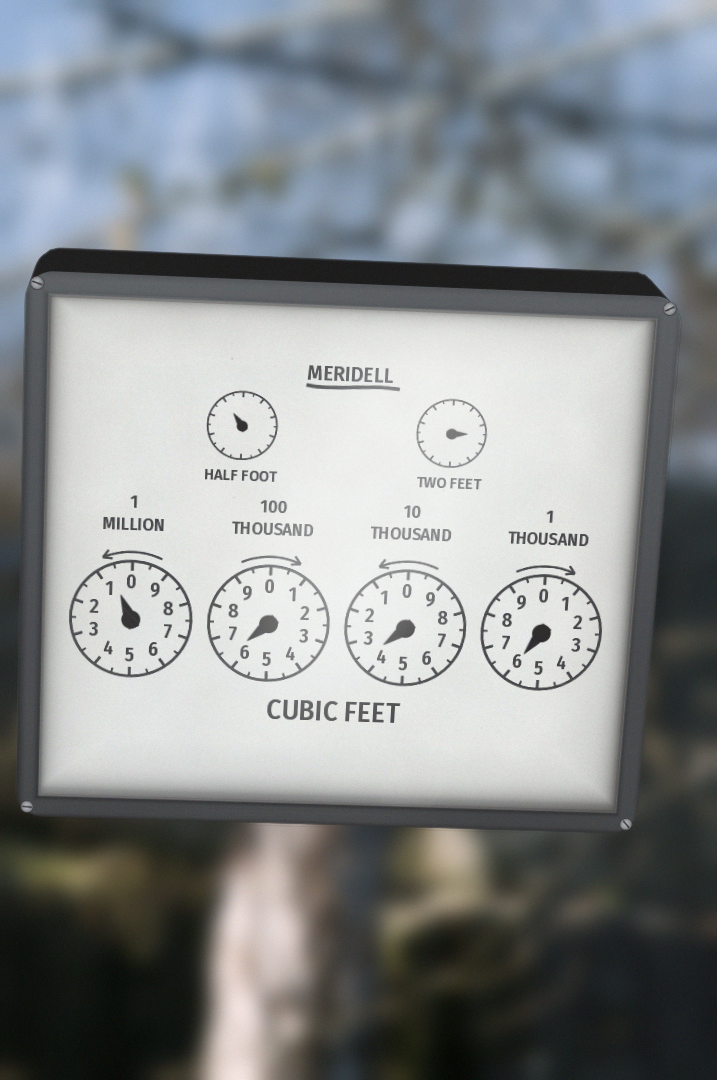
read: **63600** ft³
